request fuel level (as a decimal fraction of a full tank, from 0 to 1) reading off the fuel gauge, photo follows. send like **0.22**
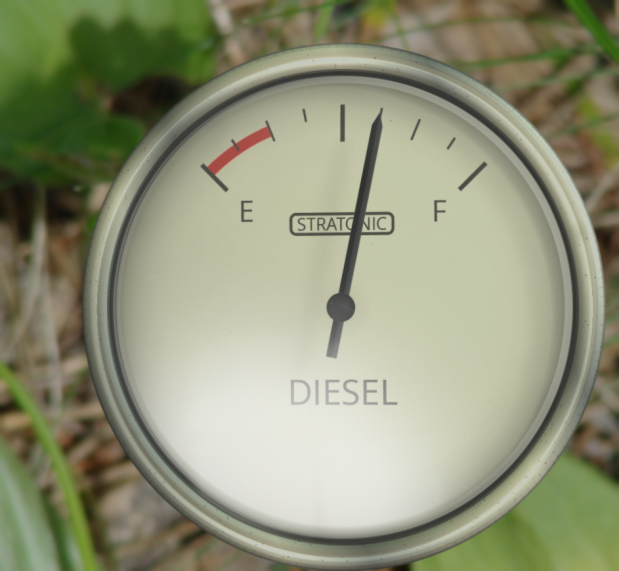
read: **0.625**
